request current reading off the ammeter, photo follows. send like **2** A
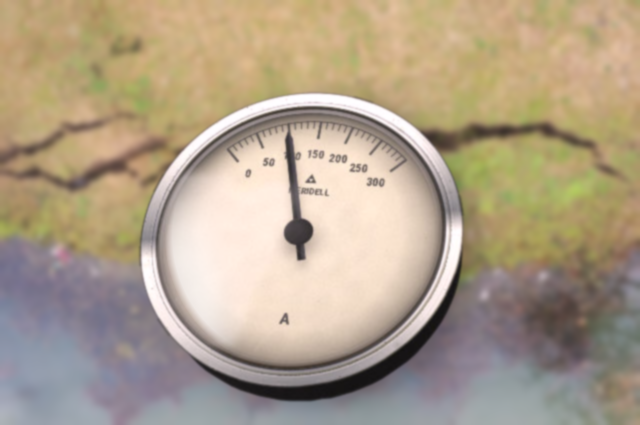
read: **100** A
